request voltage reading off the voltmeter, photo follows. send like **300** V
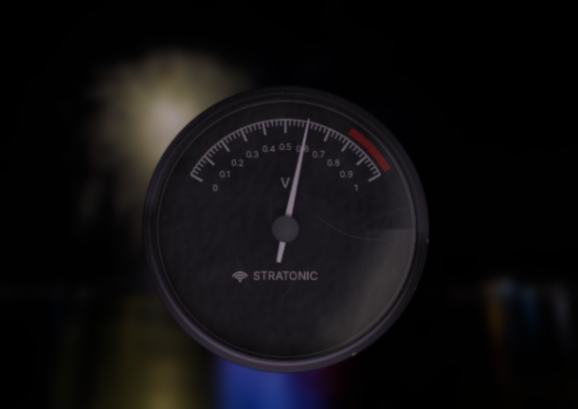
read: **0.6** V
